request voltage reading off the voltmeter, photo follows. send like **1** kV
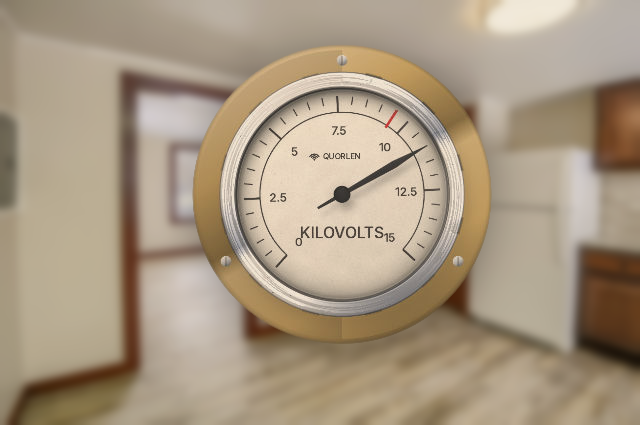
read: **11** kV
